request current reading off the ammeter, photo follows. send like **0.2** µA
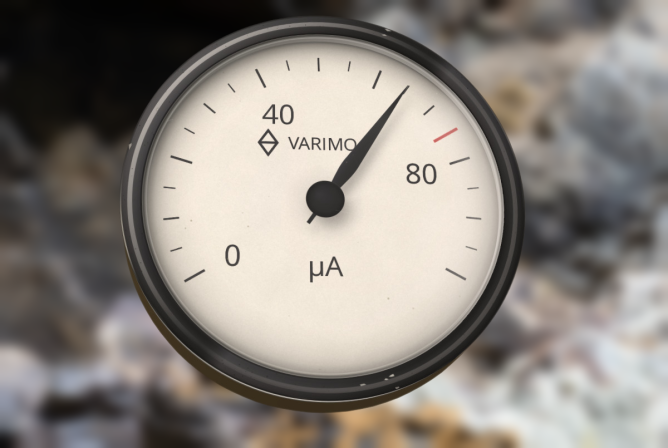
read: **65** µA
